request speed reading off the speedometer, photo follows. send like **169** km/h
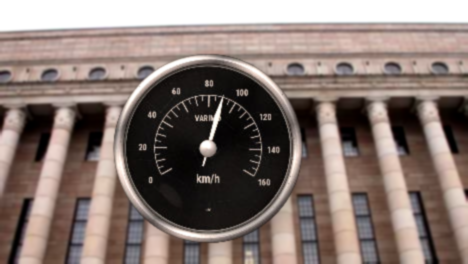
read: **90** km/h
